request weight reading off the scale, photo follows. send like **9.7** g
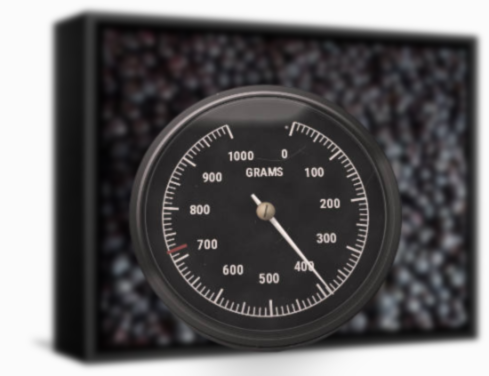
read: **390** g
